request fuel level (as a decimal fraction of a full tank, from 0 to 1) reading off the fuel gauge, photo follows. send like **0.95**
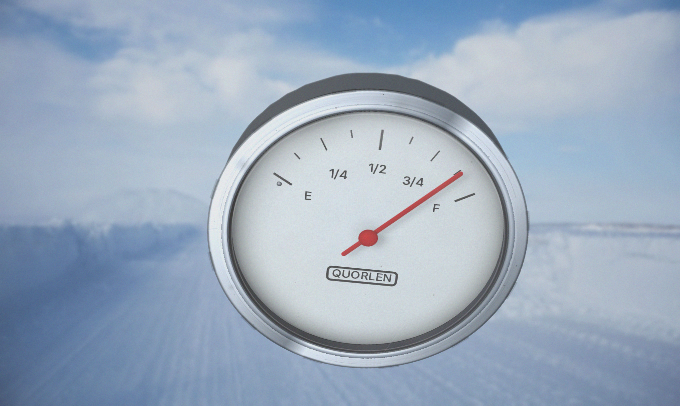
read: **0.875**
